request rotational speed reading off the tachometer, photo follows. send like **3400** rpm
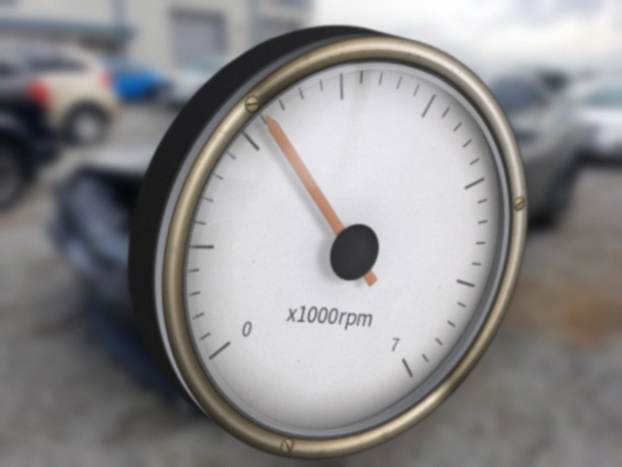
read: **2200** rpm
